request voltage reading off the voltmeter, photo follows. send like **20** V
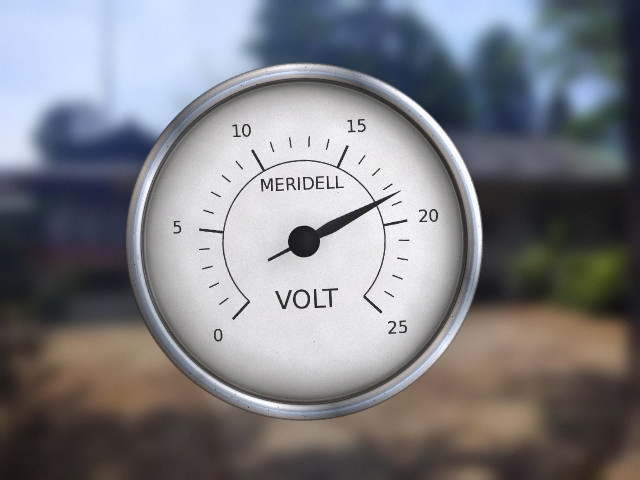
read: **18.5** V
